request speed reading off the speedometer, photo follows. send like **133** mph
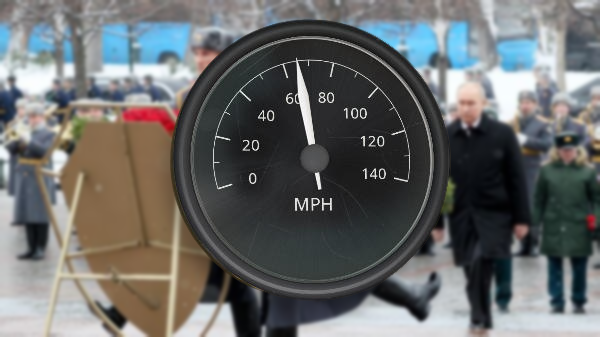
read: **65** mph
